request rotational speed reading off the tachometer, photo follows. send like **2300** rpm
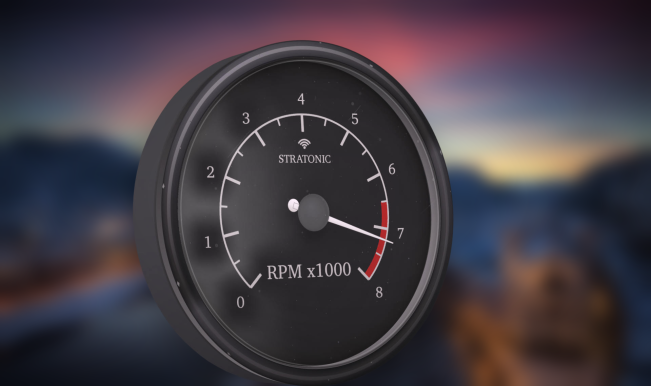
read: **7250** rpm
